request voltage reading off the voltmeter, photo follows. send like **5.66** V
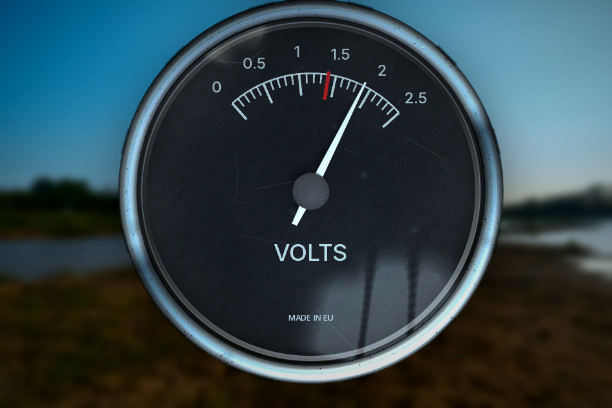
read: **1.9** V
